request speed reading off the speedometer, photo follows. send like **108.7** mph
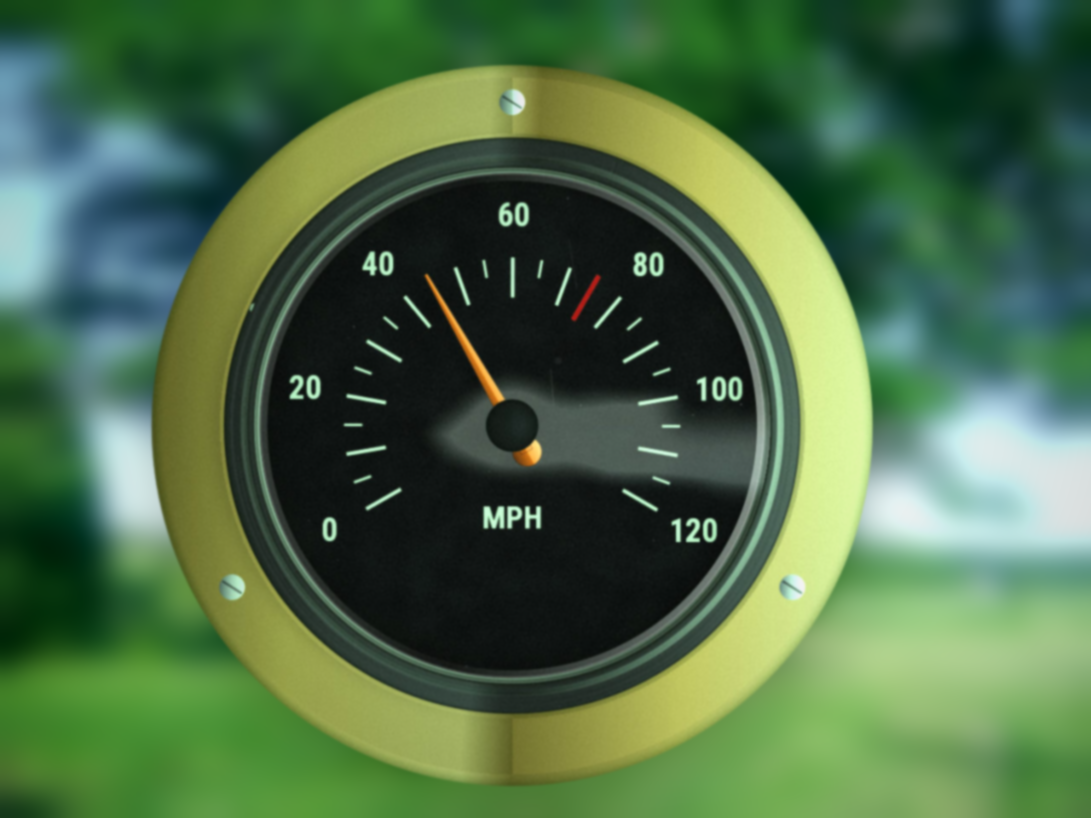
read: **45** mph
